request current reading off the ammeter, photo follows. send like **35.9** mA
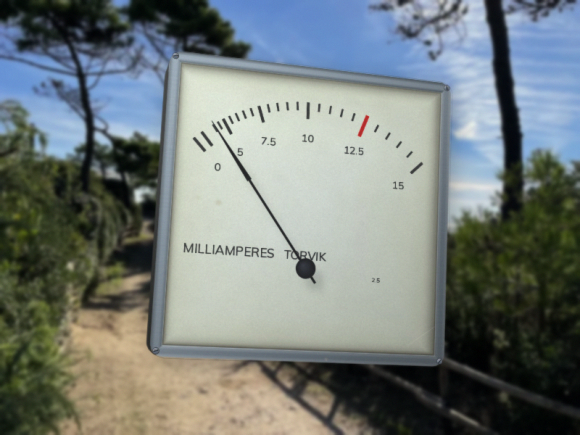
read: **4** mA
